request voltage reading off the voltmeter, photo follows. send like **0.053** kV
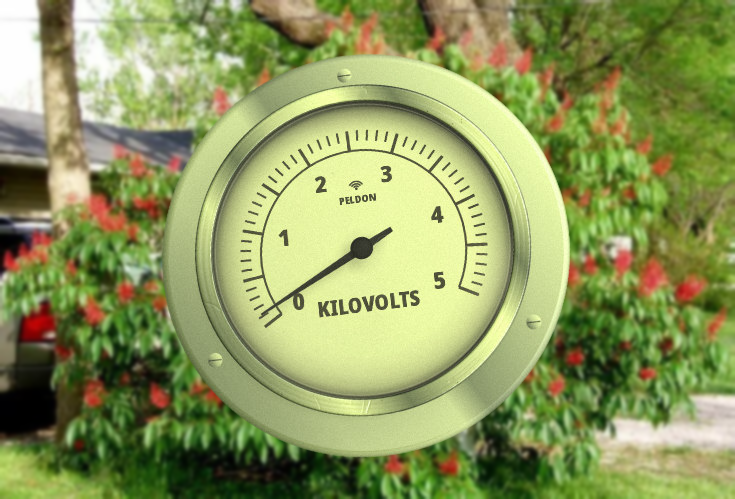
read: **0.1** kV
